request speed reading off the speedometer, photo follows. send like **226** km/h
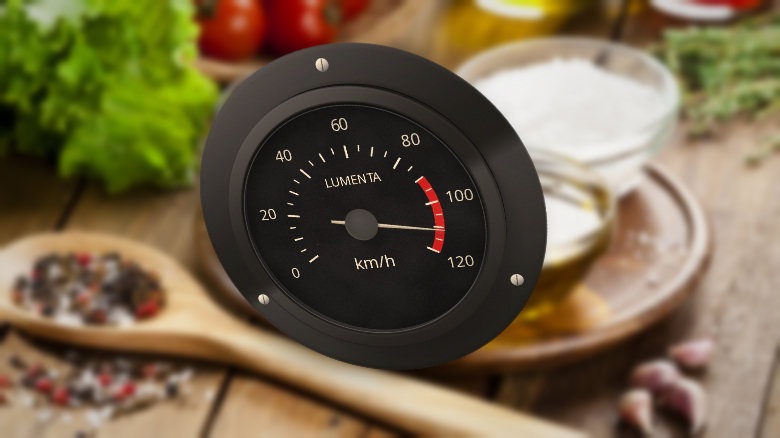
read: **110** km/h
